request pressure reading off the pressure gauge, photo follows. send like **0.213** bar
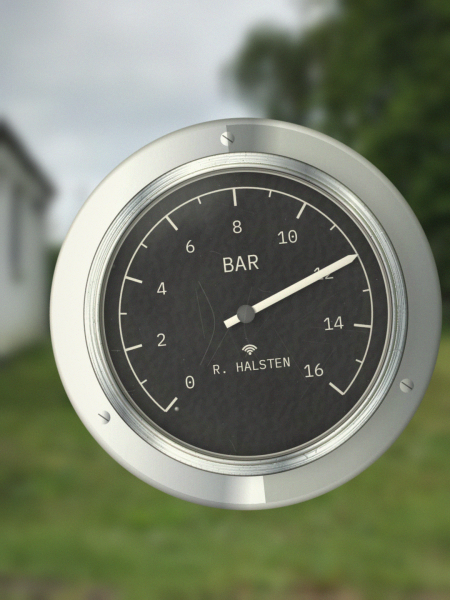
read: **12** bar
